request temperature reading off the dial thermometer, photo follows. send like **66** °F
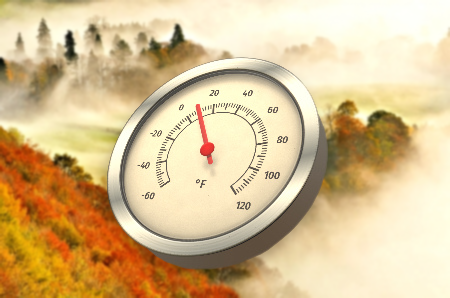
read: **10** °F
